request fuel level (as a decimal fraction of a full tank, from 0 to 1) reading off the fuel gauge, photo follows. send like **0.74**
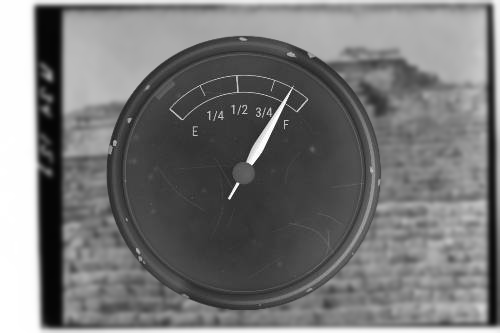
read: **0.875**
